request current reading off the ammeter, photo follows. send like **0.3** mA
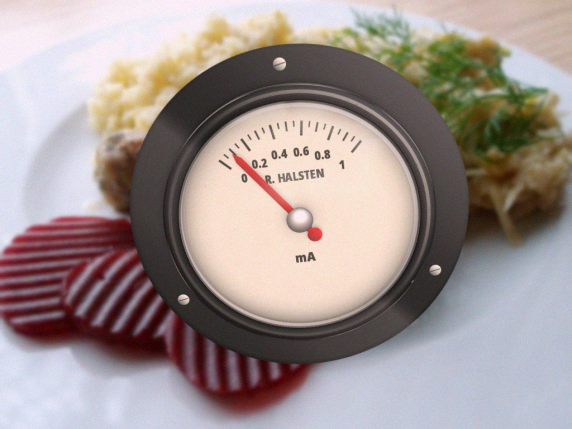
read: **0.1** mA
